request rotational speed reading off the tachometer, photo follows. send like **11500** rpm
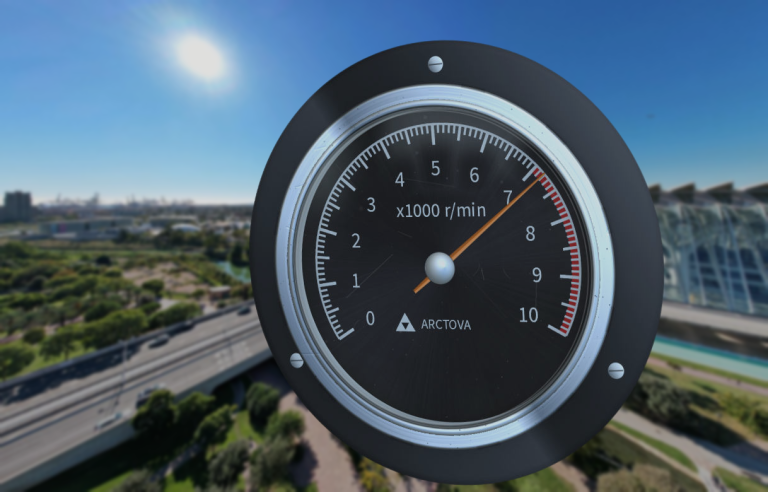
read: **7200** rpm
